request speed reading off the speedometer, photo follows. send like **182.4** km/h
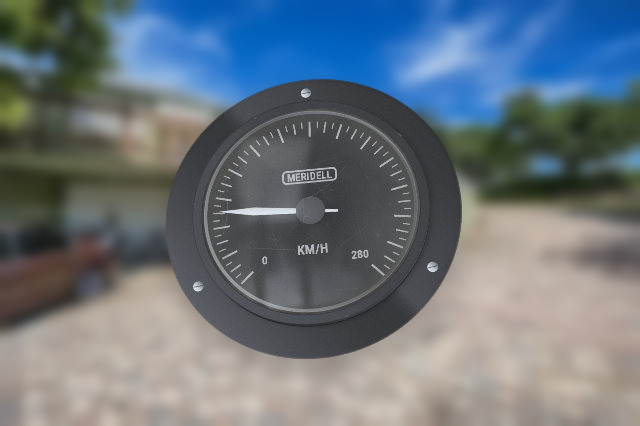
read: **50** km/h
